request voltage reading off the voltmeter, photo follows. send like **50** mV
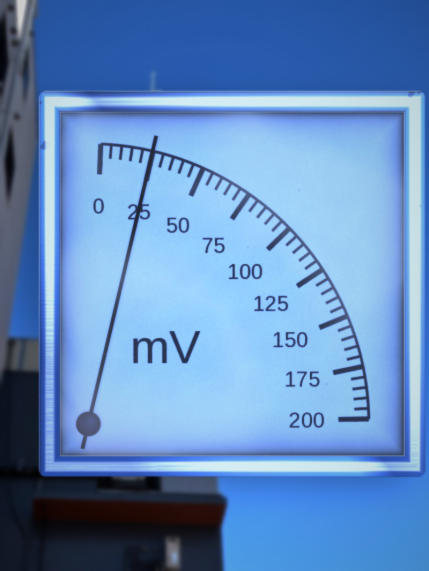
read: **25** mV
